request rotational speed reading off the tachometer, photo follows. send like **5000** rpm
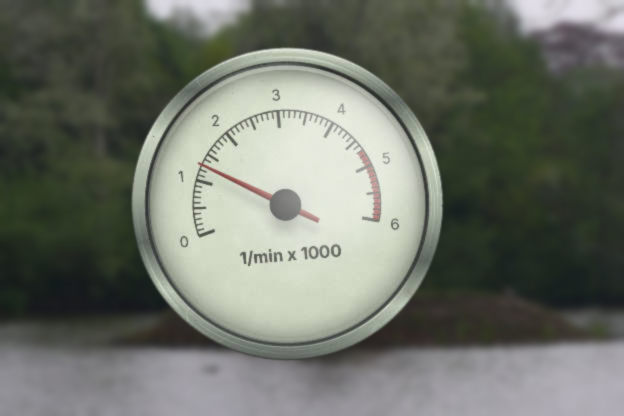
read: **1300** rpm
